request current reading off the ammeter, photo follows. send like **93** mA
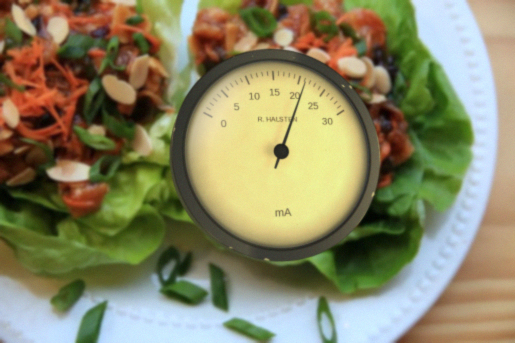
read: **21** mA
